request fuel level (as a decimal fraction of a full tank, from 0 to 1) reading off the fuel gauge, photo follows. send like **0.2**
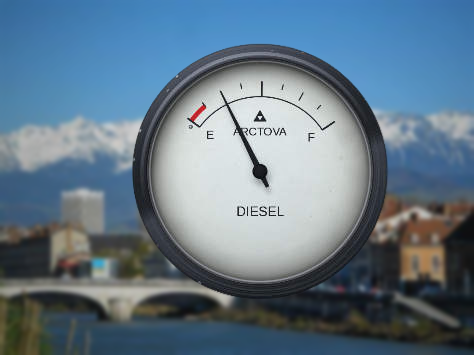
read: **0.25**
